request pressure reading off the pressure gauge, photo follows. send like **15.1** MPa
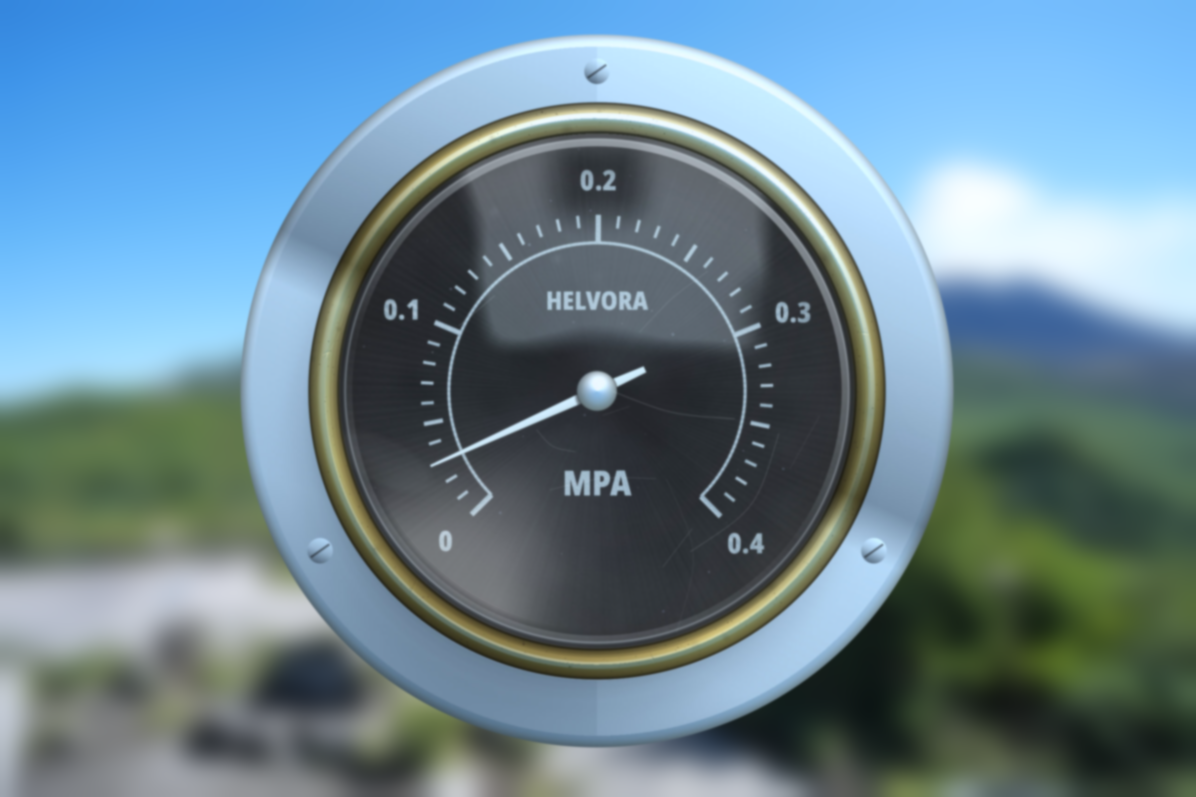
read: **0.03** MPa
